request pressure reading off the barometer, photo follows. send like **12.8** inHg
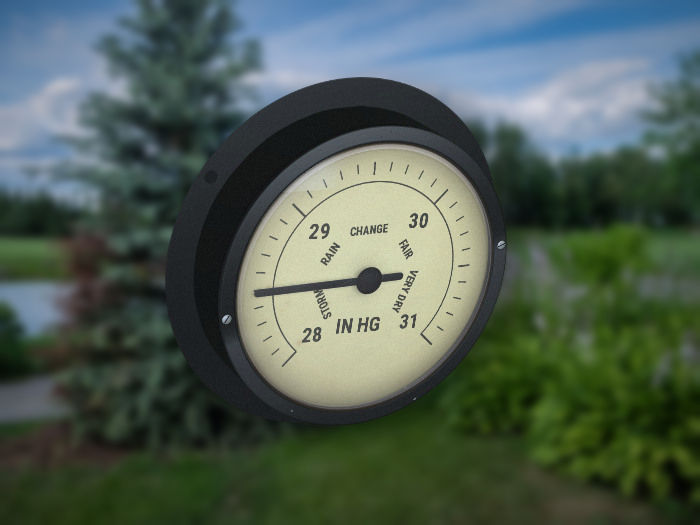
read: **28.5** inHg
